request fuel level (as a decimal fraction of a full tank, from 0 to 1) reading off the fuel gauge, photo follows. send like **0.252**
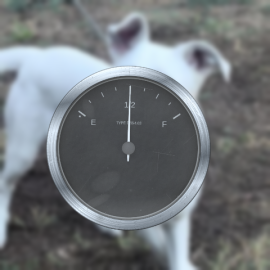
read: **0.5**
